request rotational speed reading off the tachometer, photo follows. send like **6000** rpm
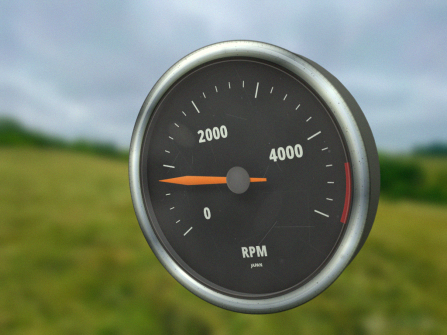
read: **800** rpm
